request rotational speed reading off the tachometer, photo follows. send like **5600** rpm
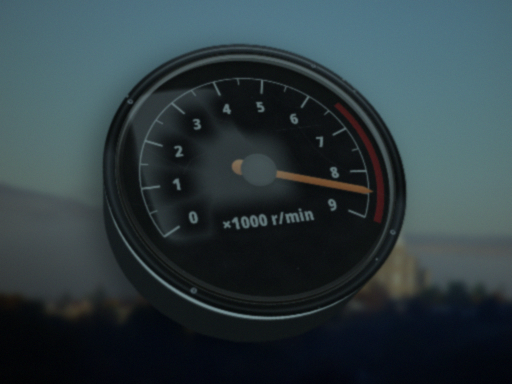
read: **8500** rpm
